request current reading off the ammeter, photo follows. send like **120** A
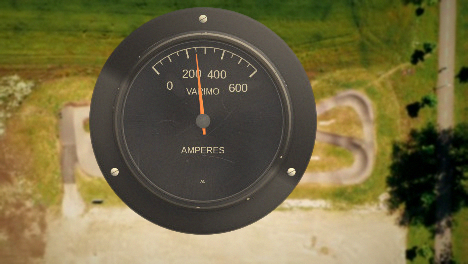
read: **250** A
